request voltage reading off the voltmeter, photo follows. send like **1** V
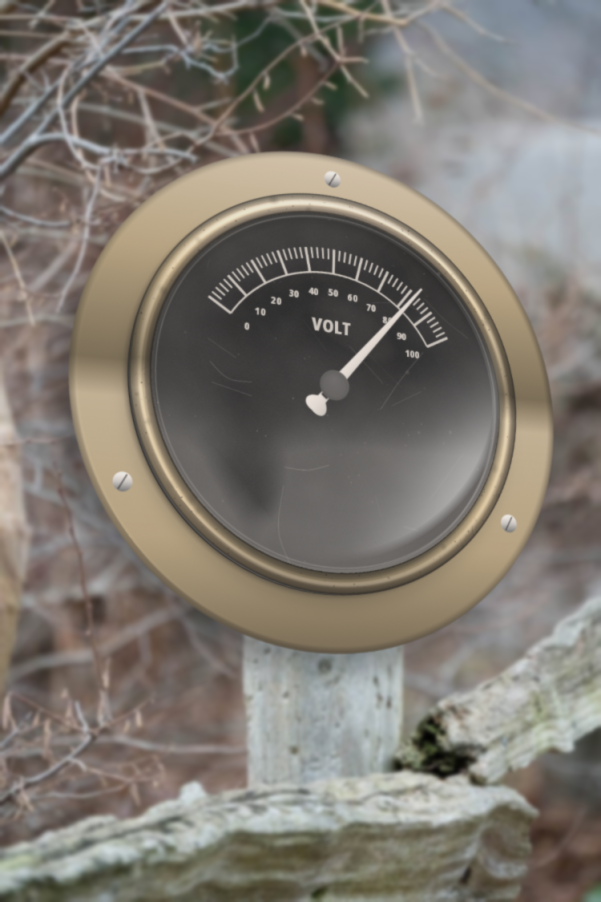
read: **82** V
